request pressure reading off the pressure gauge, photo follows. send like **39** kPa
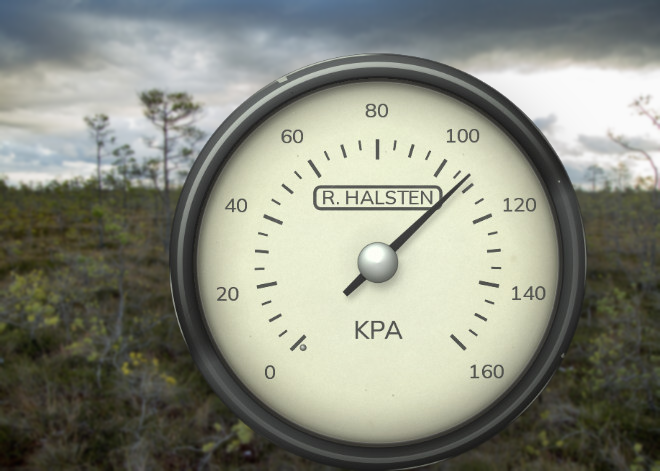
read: **107.5** kPa
